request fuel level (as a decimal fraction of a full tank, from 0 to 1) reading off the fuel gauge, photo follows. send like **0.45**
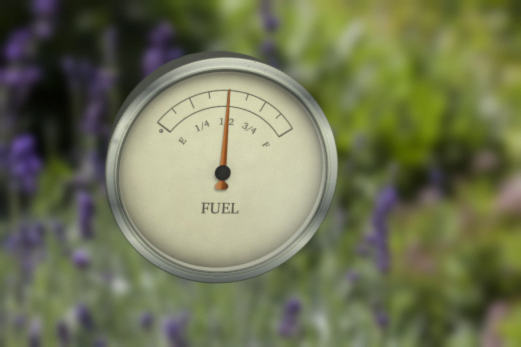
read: **0.5**
